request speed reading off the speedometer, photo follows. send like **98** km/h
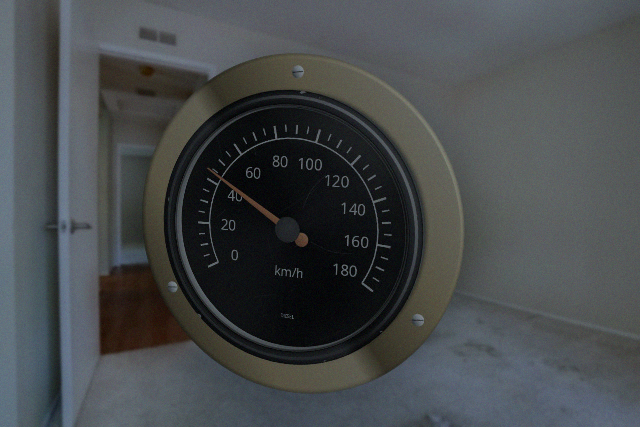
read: **45** km/h
